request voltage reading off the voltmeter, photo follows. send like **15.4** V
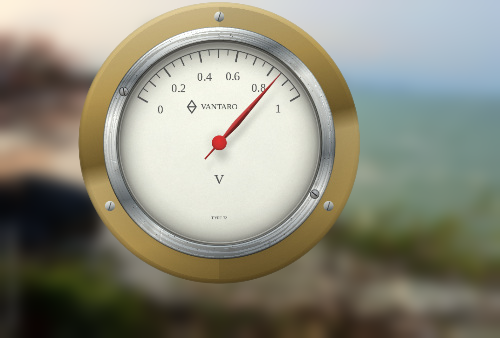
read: **0.85** V
